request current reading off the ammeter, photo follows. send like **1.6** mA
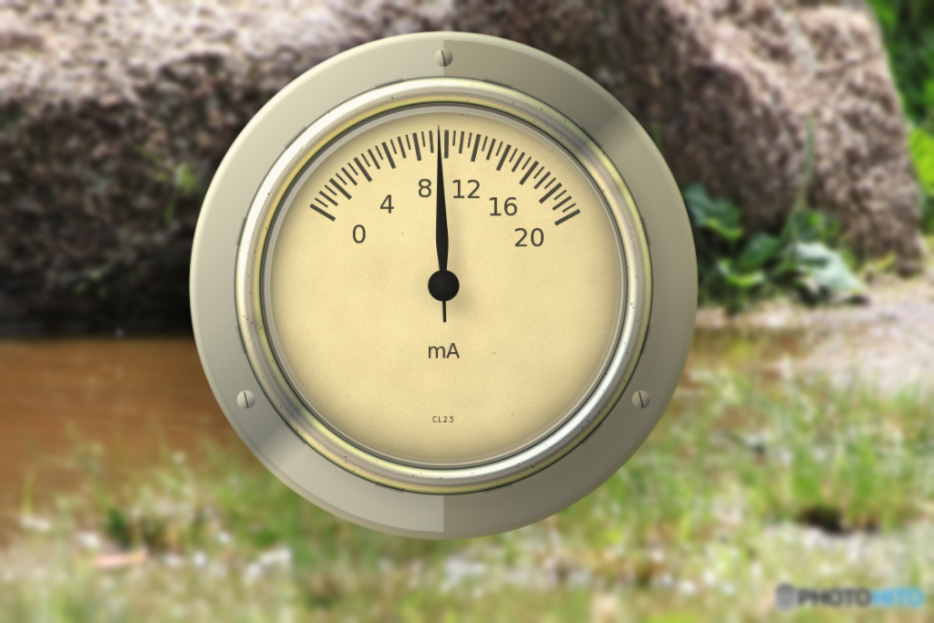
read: **9.5** mA
